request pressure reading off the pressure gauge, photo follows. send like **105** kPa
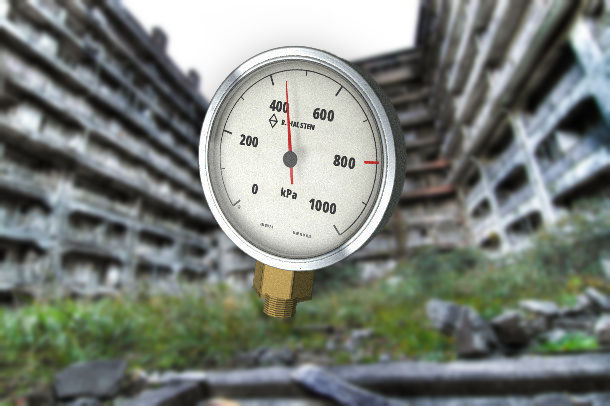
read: **450** kPa
